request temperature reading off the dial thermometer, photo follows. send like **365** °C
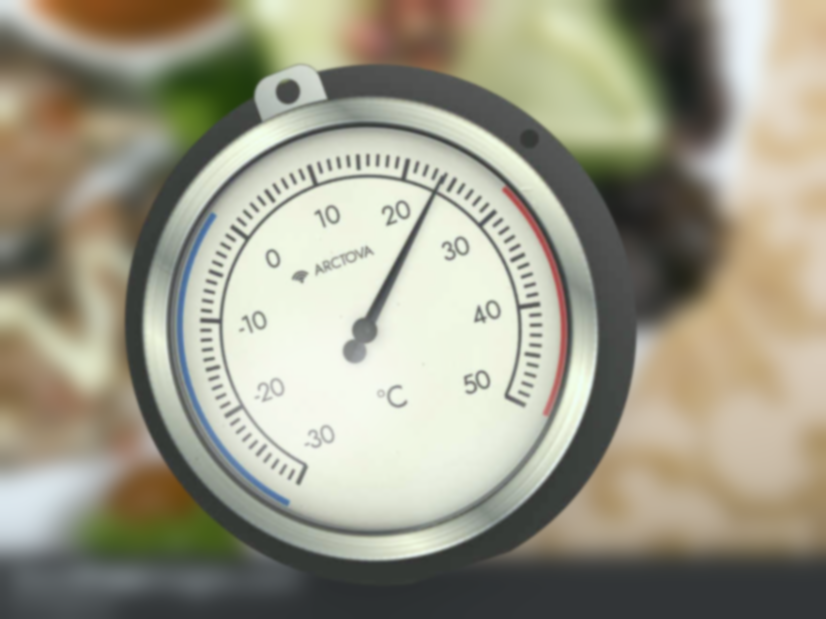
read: **24** °C
